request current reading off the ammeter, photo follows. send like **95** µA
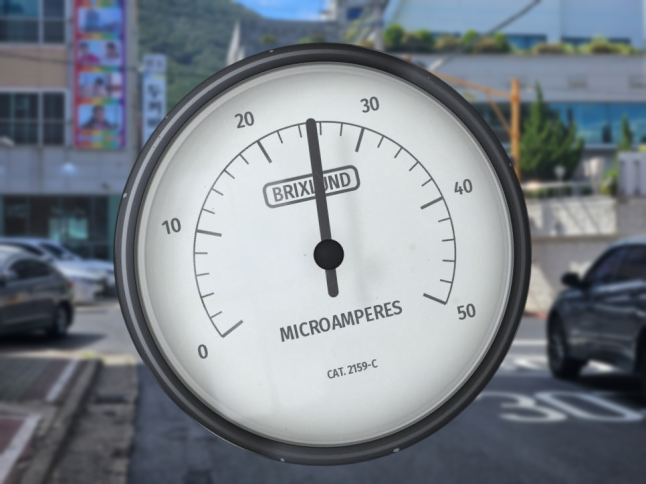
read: **25** µA
